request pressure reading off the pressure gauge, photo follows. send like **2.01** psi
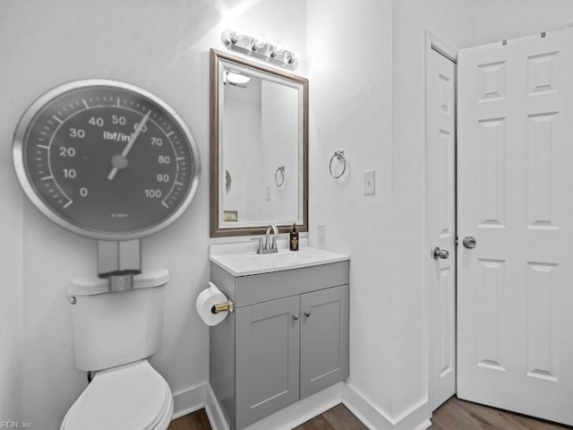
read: **60** psi
